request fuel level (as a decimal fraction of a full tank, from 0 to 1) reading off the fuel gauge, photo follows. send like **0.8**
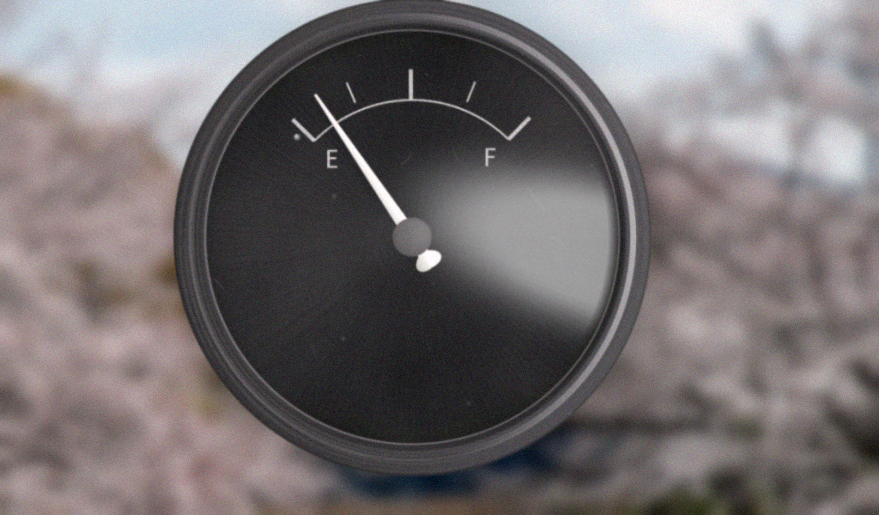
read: **0.125**
